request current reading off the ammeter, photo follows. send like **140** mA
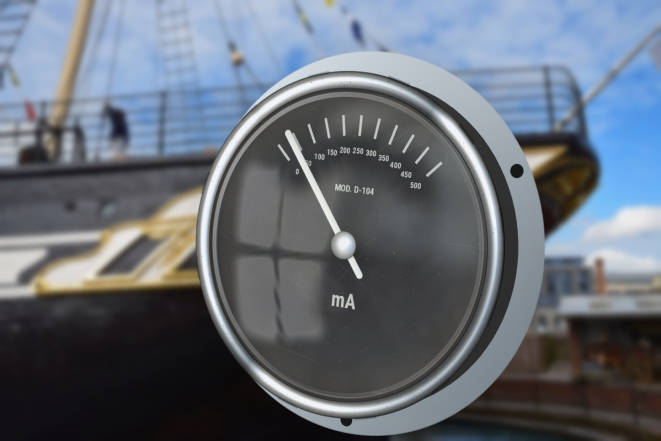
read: **50** mA
